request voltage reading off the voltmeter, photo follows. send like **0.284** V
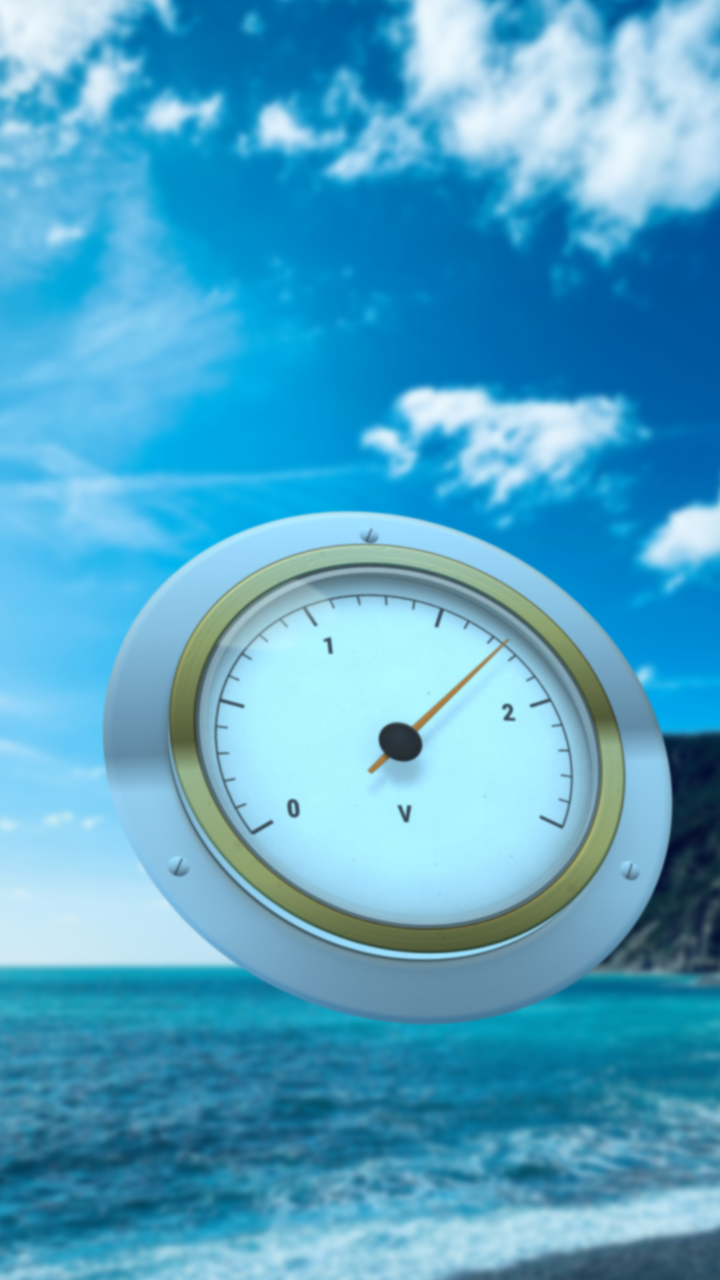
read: **1.75** V
